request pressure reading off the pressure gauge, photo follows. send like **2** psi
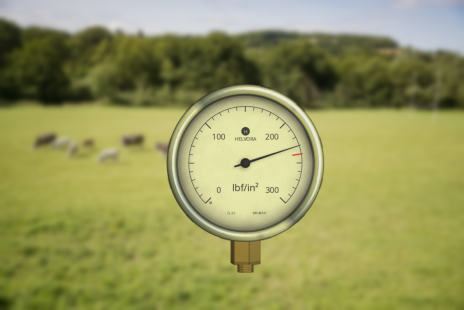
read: **230** psi
